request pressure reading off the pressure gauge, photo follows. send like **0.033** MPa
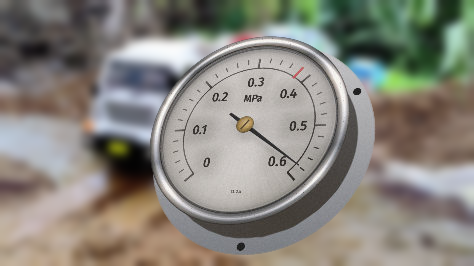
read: **0.58** MPa
